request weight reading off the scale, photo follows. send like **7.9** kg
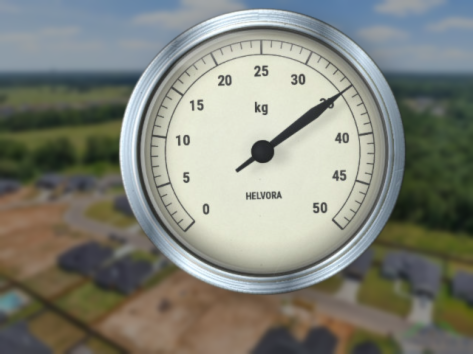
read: **35** kg
